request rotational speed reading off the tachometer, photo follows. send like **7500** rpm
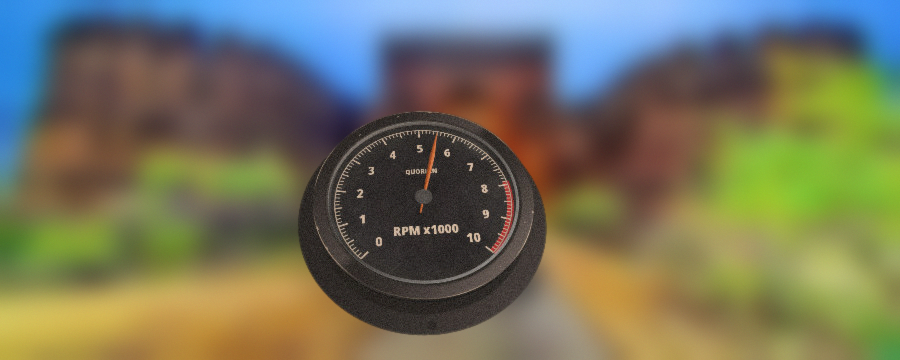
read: **5500** rpm
